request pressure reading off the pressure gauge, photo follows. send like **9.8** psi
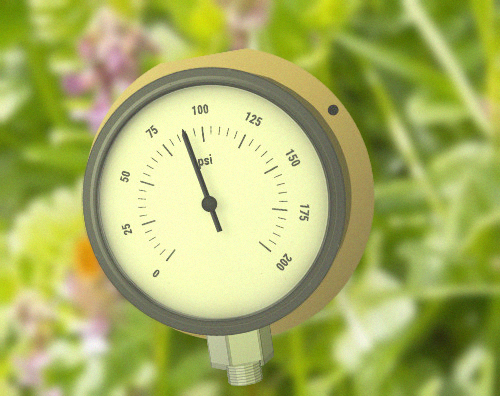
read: **90** psi
